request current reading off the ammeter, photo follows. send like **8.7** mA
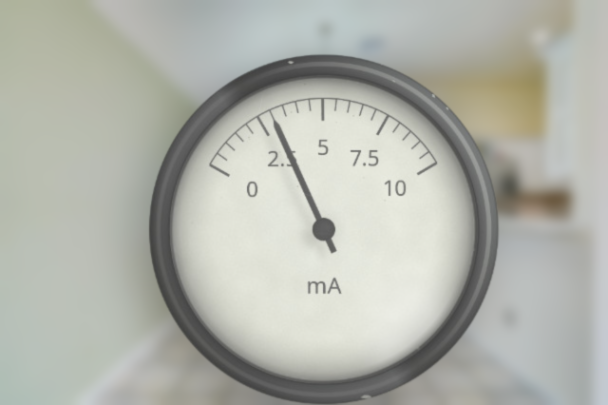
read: **3** mA
